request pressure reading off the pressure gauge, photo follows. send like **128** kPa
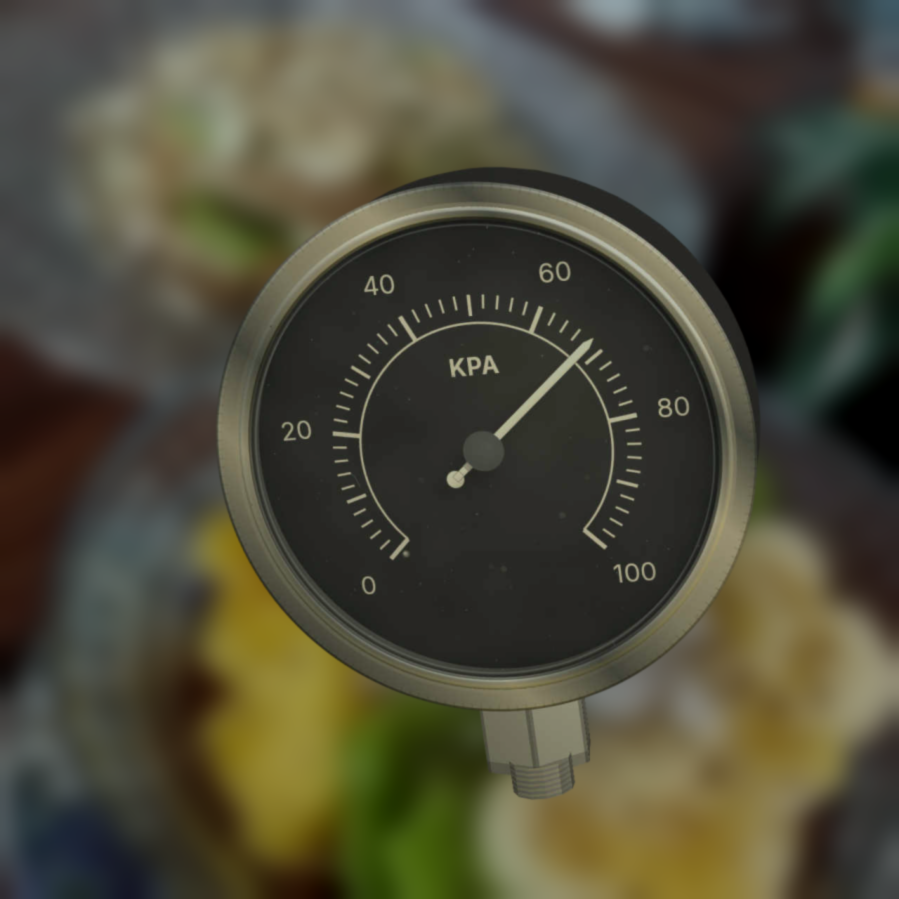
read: **68** kPa
